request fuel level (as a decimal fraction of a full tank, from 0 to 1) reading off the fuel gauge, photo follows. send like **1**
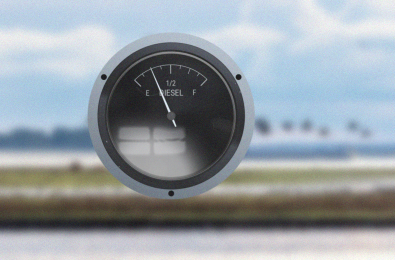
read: **0.25**
